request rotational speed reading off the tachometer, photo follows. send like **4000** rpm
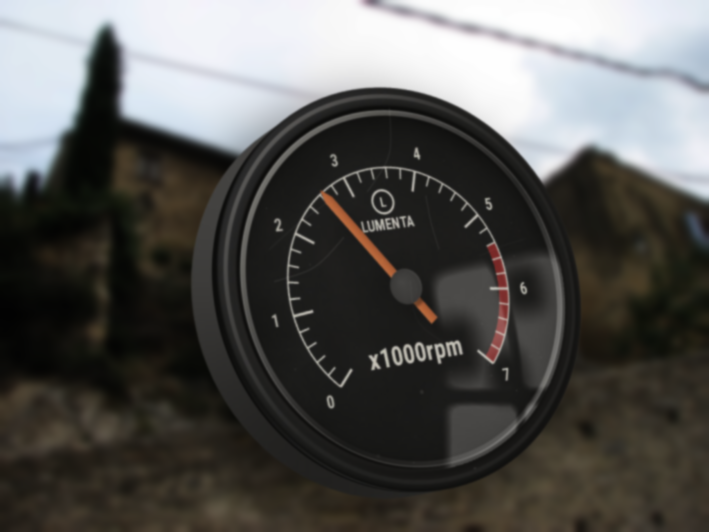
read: **2600** rpm
